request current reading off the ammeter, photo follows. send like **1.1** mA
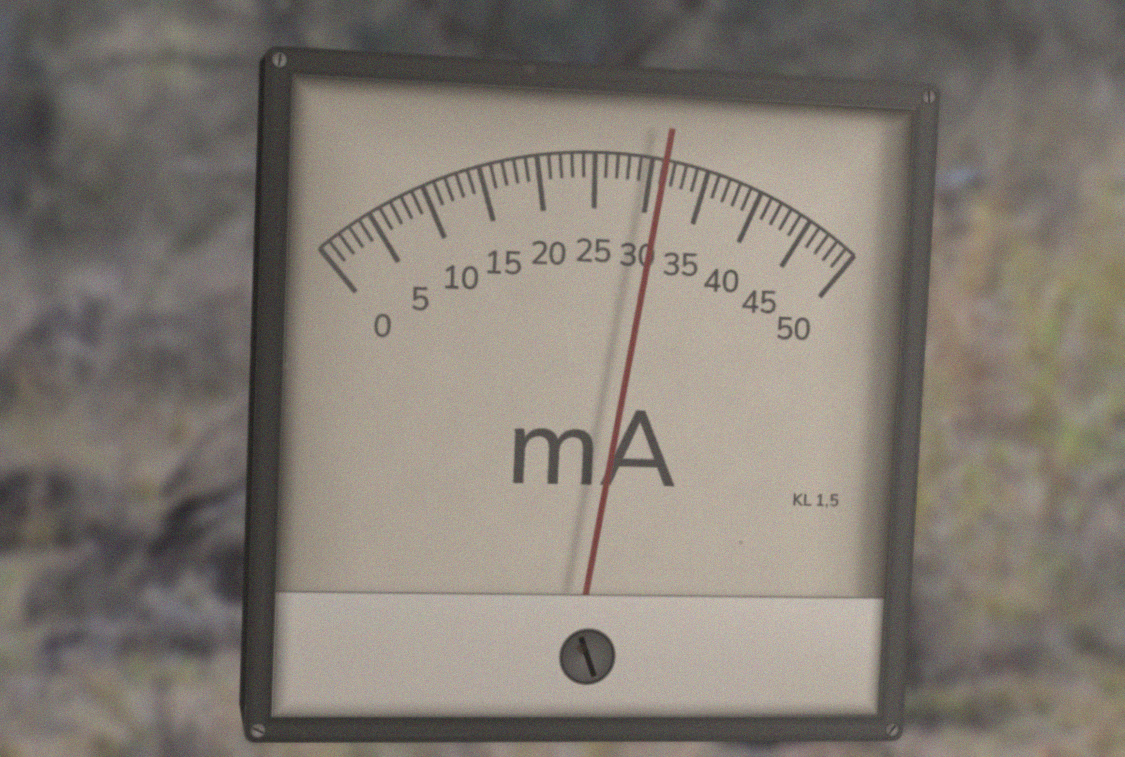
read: **31** mA
